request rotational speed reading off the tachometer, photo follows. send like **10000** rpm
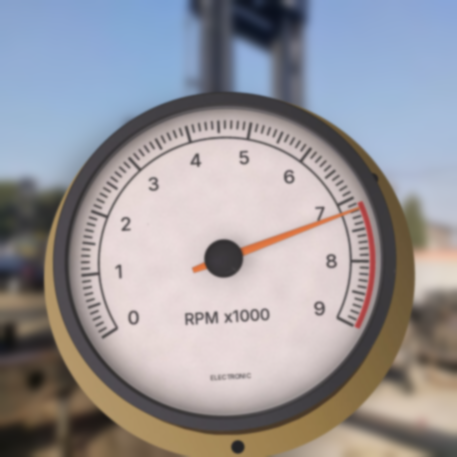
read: **7200** rpm
